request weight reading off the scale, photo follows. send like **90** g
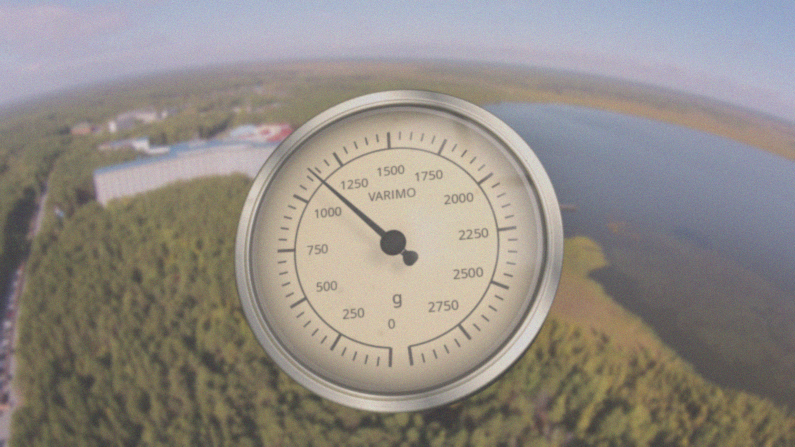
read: **1125** g
